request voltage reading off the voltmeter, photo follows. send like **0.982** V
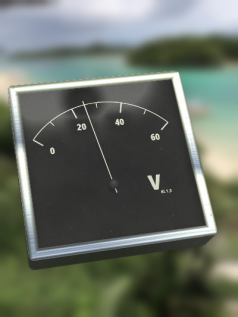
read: **25** V
